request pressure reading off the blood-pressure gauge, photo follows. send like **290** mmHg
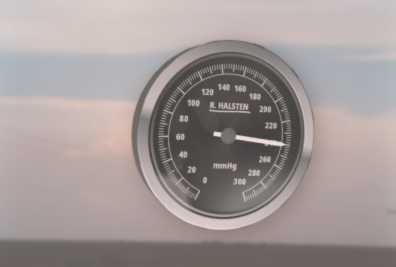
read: **240** mmHg
